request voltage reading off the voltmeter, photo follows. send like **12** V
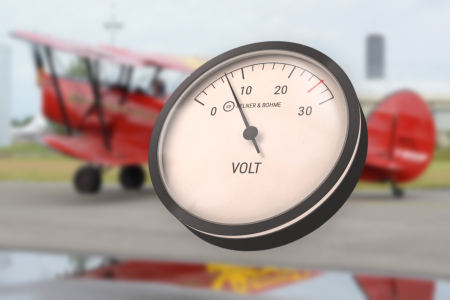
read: **7** V
